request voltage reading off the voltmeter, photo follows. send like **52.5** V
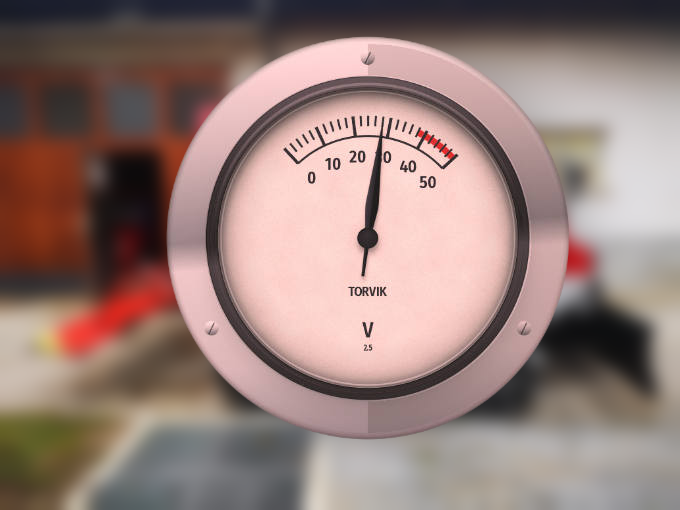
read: **28** V
